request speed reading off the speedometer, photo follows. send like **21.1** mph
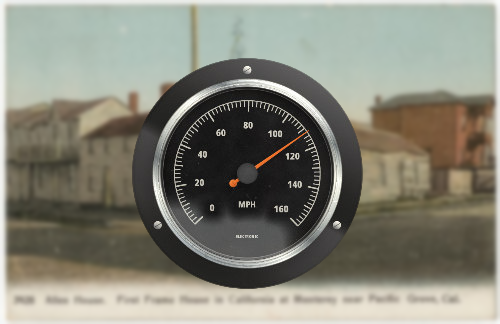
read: **112** mph
